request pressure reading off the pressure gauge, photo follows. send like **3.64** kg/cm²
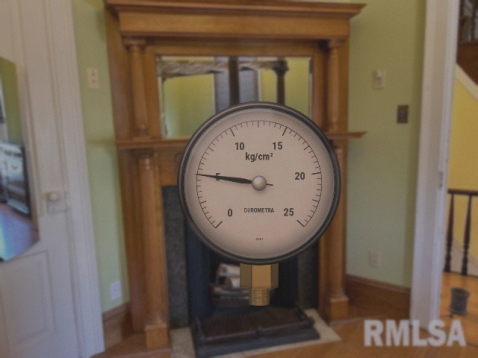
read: **5** kg/cm²
